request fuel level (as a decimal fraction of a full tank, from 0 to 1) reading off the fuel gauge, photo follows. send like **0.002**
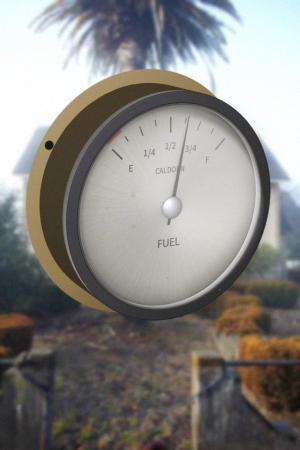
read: **0.625**
